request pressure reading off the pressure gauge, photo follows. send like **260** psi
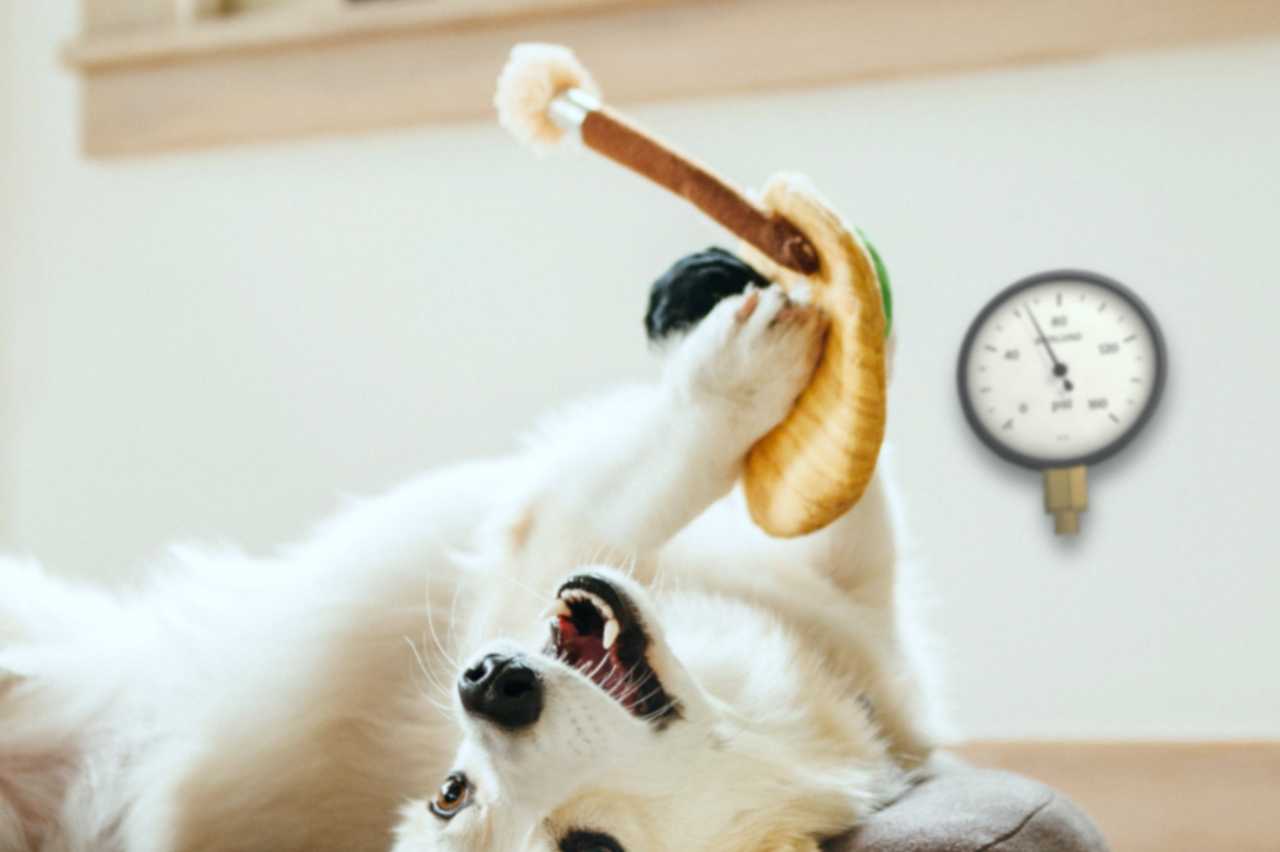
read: **65** psi
